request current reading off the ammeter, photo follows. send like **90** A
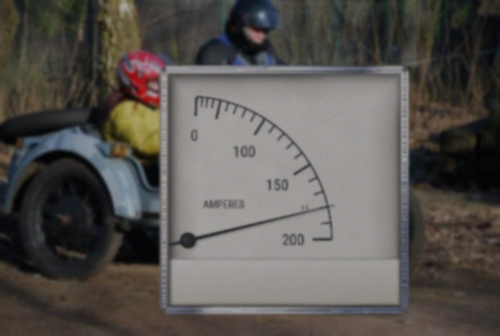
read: **180** A
